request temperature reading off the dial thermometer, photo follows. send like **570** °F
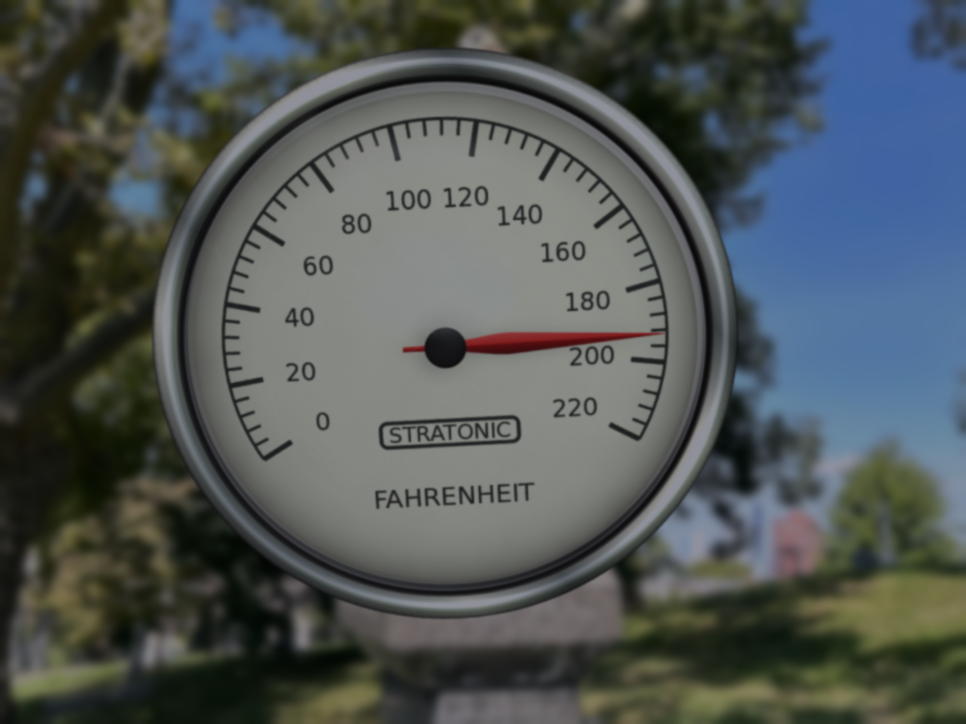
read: **192** °F
